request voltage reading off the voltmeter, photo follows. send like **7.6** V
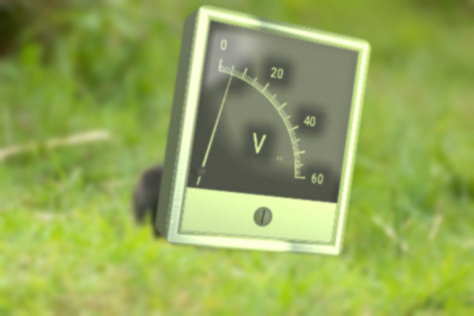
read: **5** V
